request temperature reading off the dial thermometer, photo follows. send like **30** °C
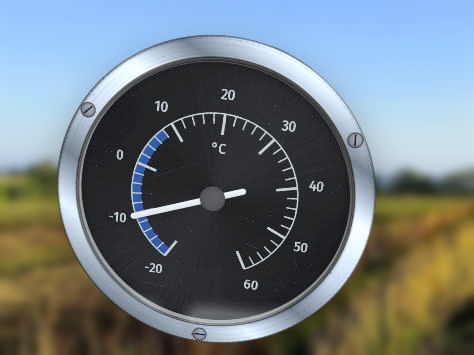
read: **-10** °C
